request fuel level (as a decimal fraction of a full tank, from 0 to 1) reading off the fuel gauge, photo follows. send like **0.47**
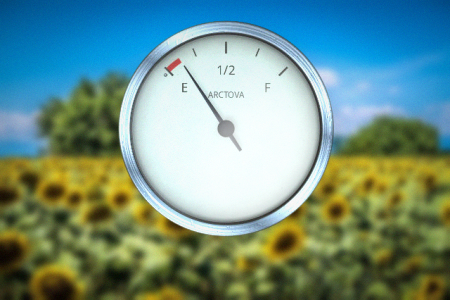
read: **0.125**
